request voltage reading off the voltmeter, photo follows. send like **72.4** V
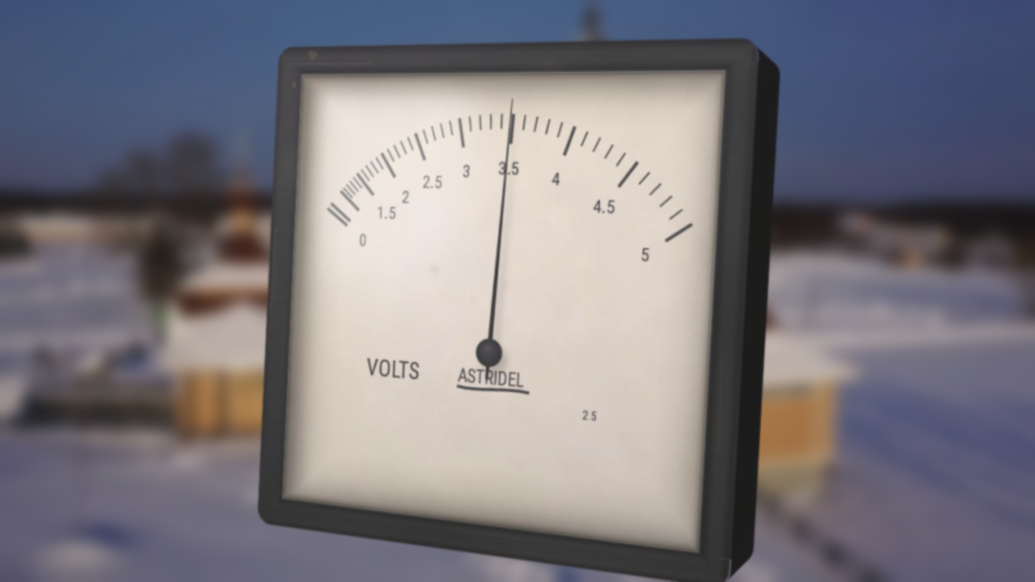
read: **3.5** V
